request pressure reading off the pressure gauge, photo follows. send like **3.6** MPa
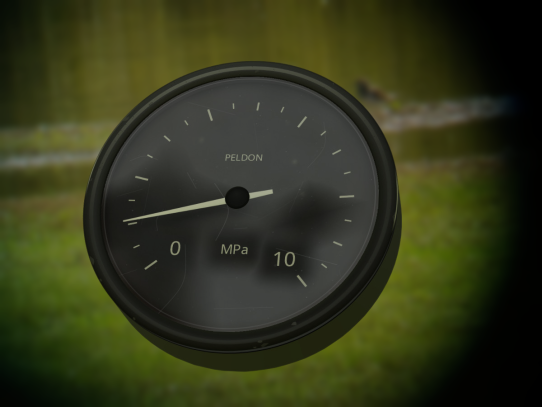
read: **1** MPa
